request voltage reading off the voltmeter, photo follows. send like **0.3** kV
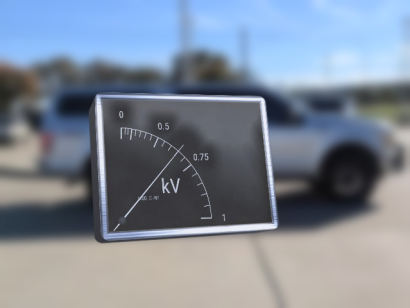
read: **0.65** kV
